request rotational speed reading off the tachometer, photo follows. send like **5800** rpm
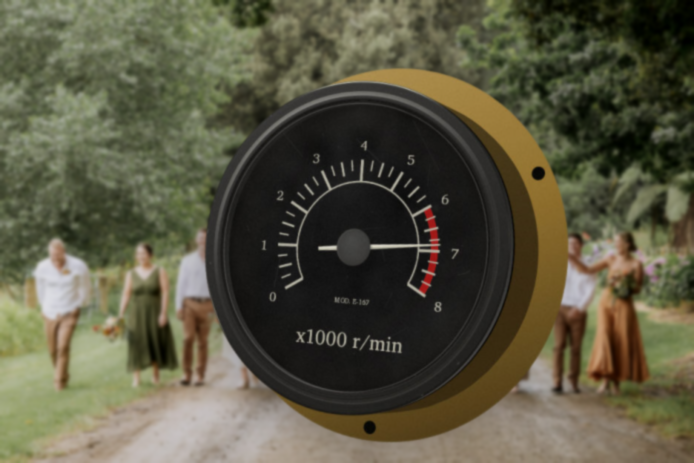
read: **6875** rpm
